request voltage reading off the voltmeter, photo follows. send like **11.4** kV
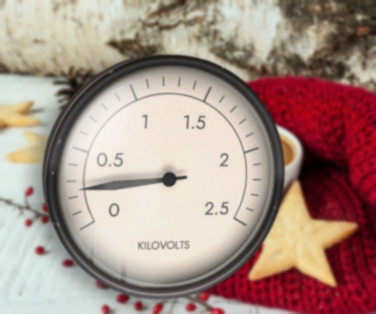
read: **0.25** kV
